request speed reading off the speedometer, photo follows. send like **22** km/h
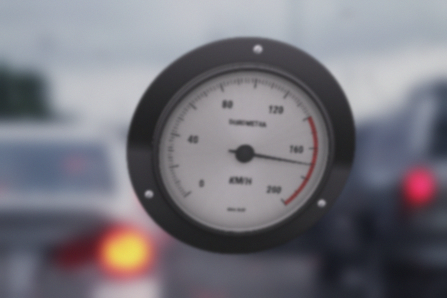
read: **170** km/h
